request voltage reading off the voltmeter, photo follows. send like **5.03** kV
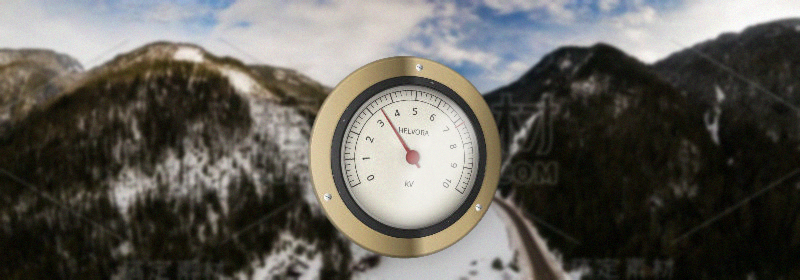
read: **3.4** kV
